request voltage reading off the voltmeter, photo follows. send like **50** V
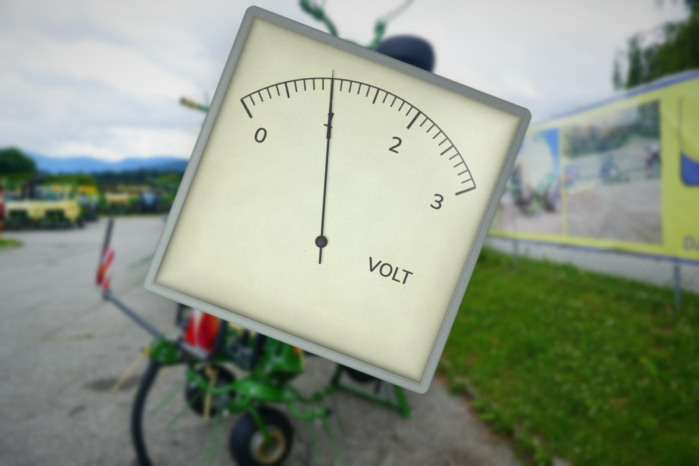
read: **1** V
